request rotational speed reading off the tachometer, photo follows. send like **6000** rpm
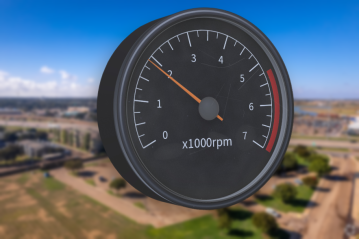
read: **1875** rpm
